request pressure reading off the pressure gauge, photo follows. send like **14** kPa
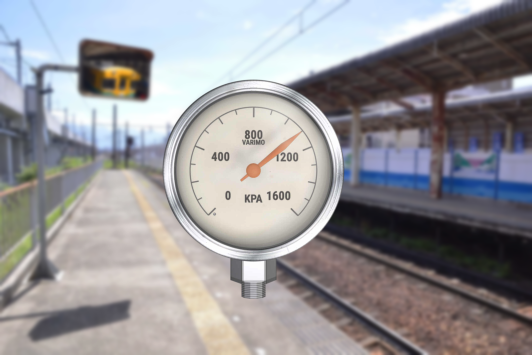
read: **1100** kPa
